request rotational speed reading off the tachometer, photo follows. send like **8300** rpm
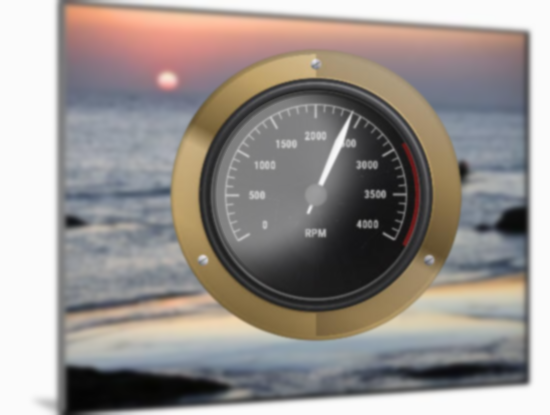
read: **2400** rpm
